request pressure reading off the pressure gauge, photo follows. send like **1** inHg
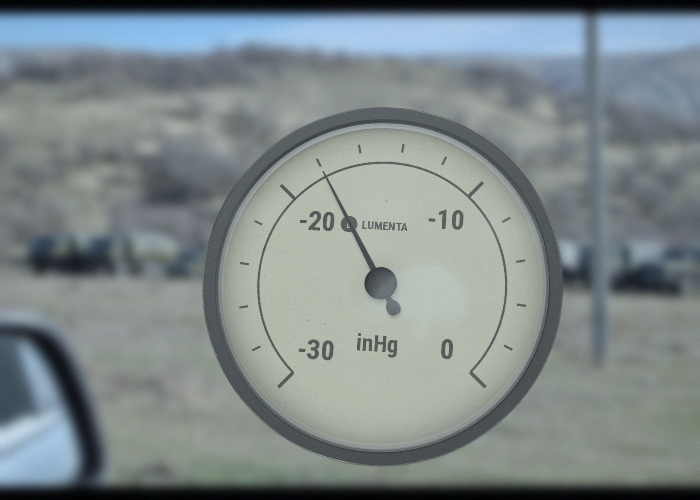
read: **-18** inHg
